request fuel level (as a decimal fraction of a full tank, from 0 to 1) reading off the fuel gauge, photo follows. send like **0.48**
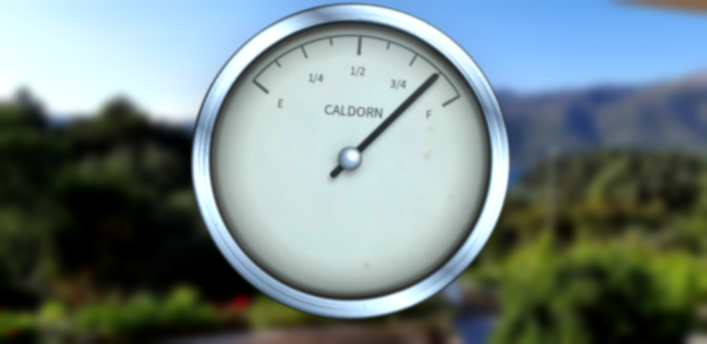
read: **0.875**
